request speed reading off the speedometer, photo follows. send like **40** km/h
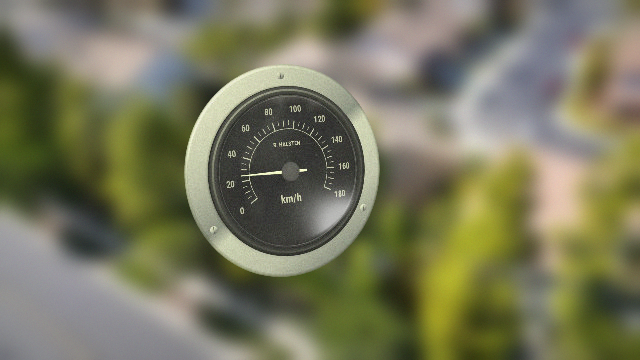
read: **25** km/h
